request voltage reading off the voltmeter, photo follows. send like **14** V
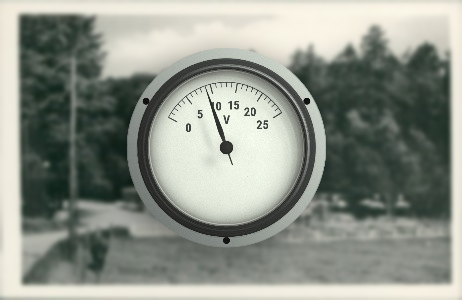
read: **9** V
